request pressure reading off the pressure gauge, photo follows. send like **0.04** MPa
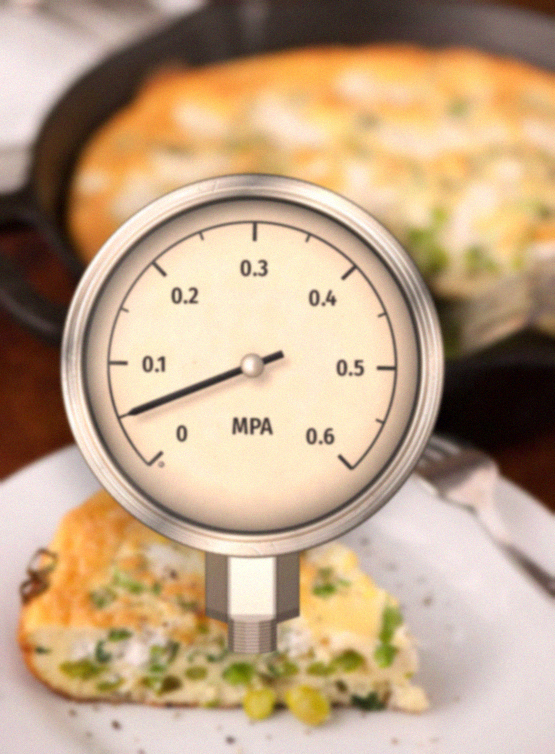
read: **0.05** MPa
